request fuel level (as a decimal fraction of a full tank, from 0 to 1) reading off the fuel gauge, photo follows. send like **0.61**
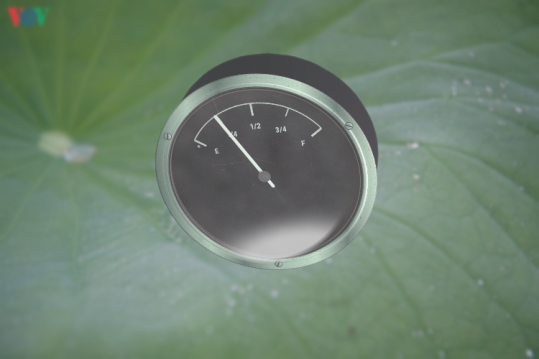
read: **0.25**
